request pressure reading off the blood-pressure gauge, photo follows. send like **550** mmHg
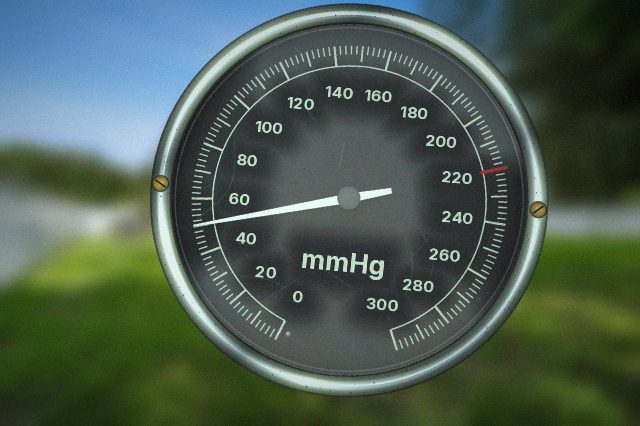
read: **50** mmHg
